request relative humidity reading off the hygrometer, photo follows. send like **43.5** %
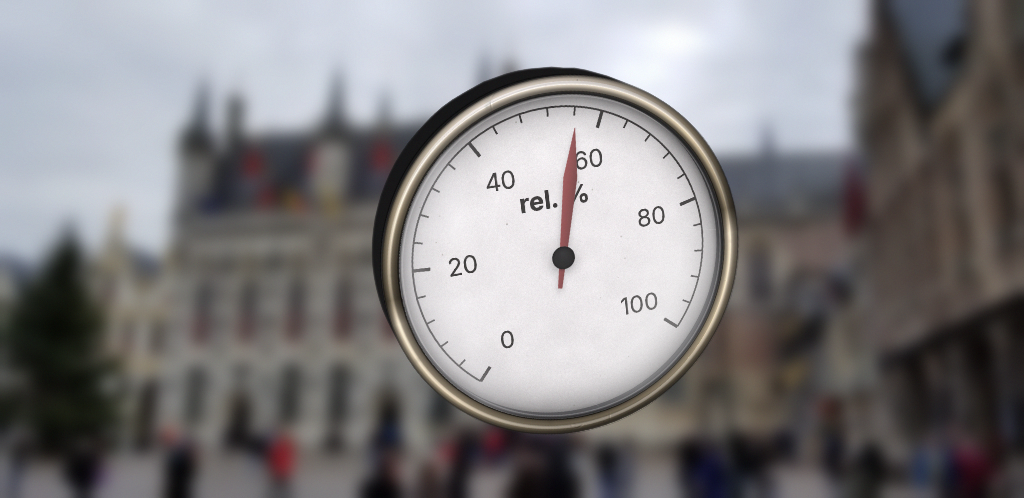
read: **56** %
